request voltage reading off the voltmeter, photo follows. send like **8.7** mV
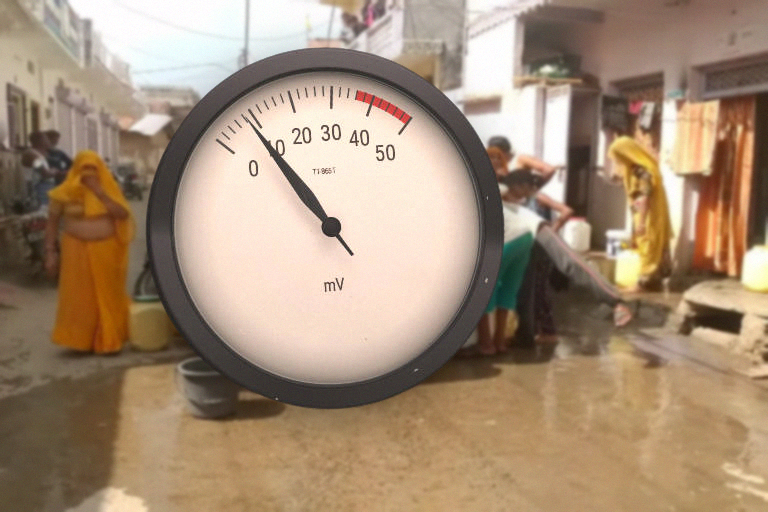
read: **8** mV
